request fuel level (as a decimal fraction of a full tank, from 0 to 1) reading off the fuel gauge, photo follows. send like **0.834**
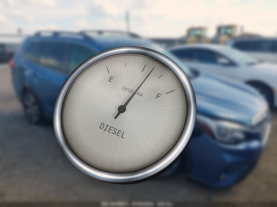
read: **0.625**
